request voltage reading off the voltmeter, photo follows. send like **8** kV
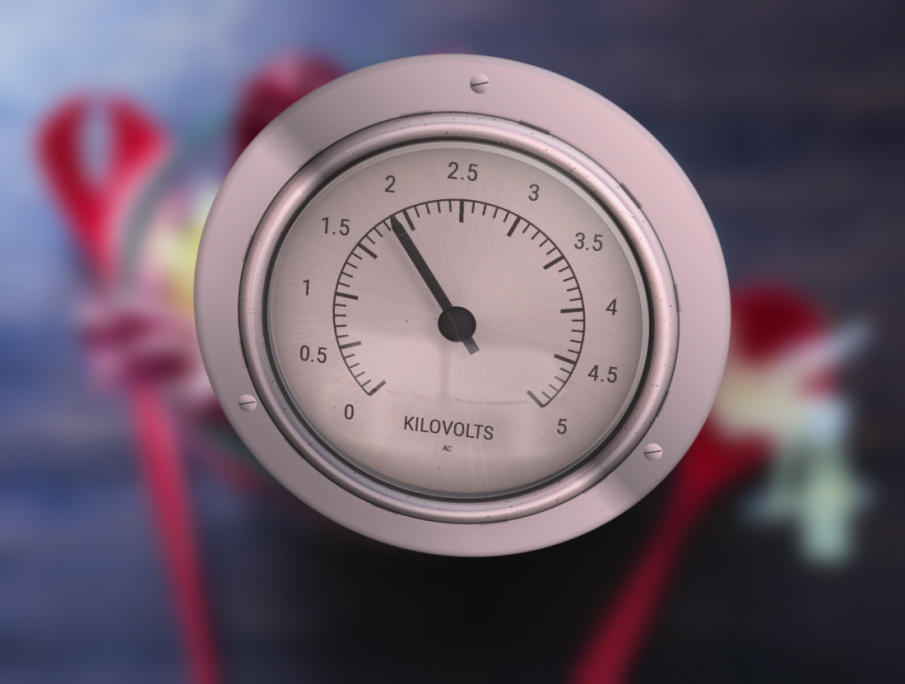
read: **1.9** kV
